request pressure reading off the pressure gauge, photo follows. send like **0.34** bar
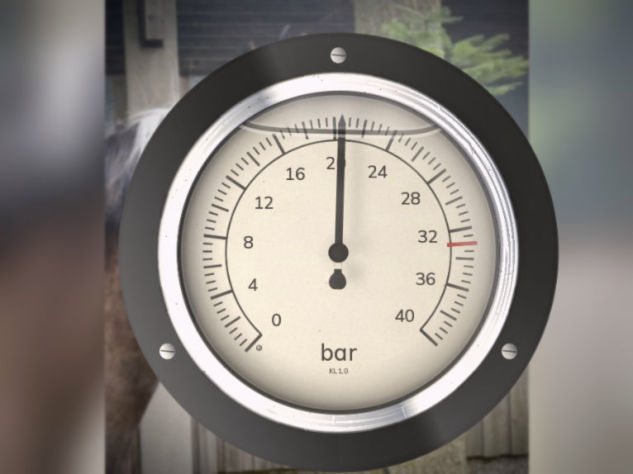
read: **20.5** bar
